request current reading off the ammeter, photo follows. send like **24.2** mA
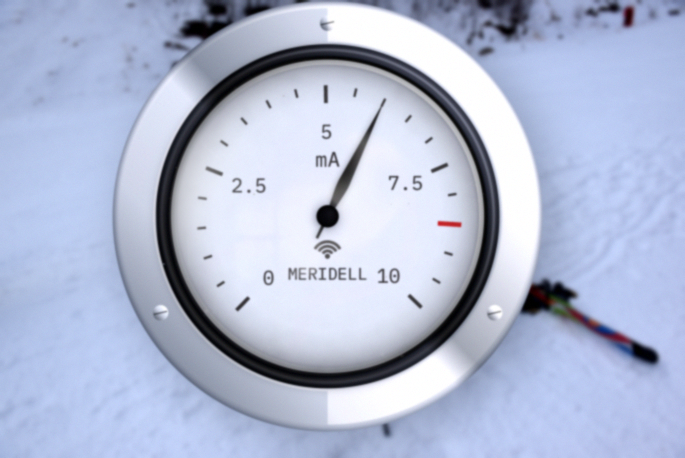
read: **6** mA
